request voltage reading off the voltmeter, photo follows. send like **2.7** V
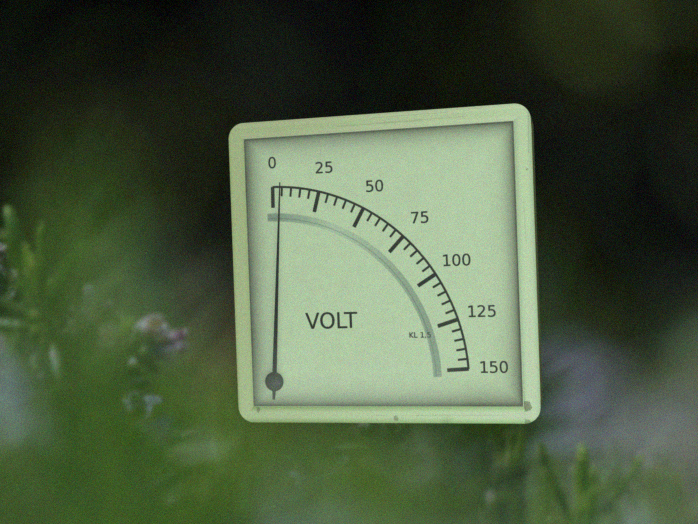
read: **5** V
